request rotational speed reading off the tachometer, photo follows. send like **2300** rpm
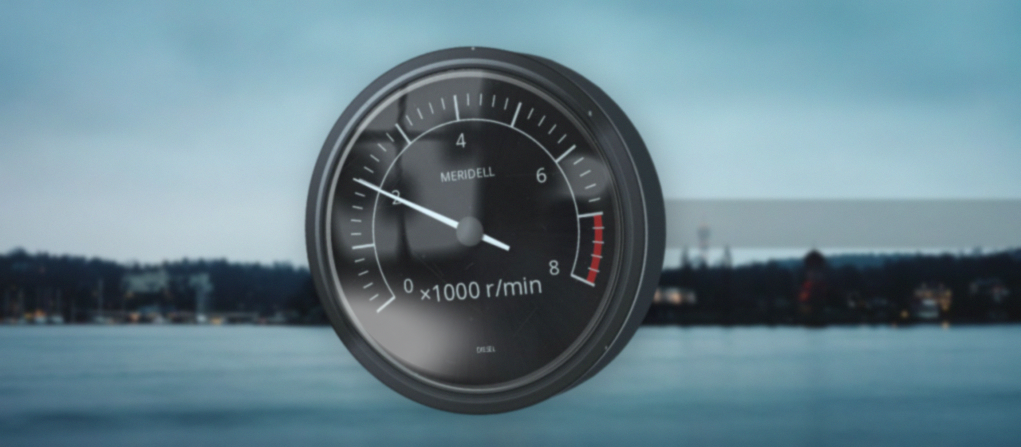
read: **2000** rpm
